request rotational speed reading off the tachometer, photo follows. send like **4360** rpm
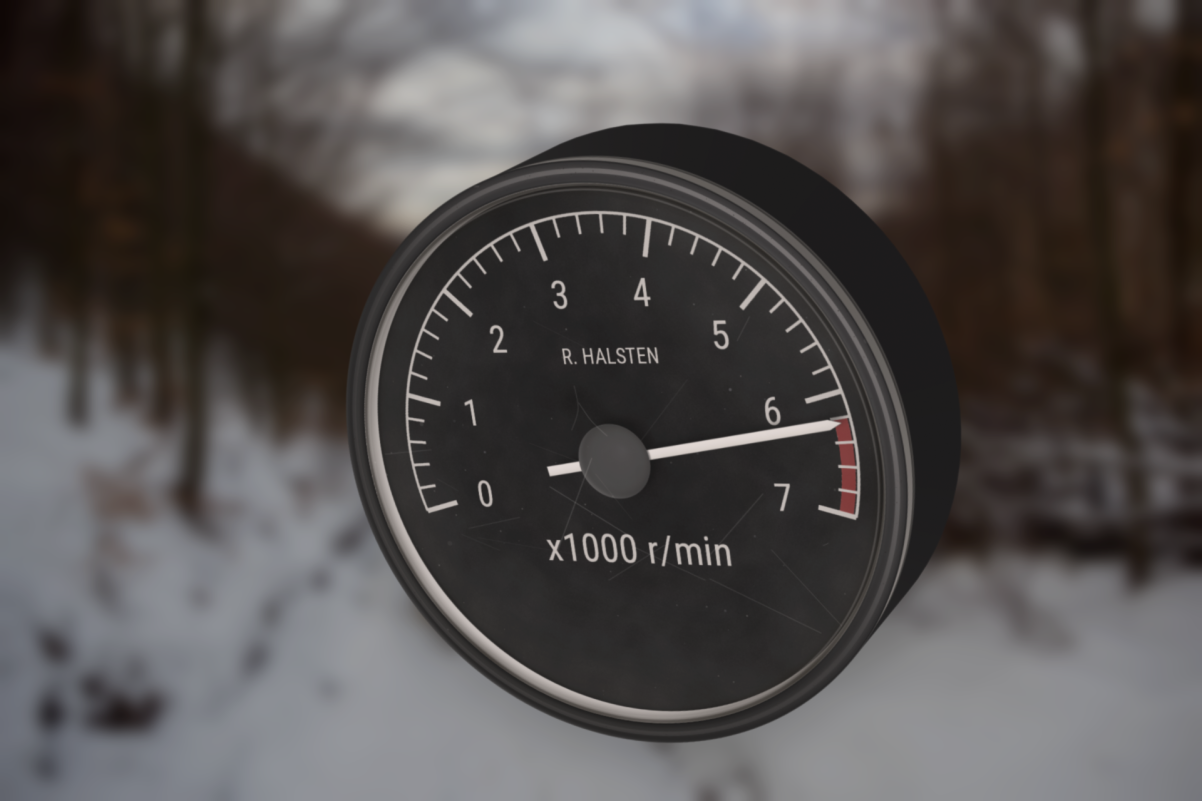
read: **6200** rpm
